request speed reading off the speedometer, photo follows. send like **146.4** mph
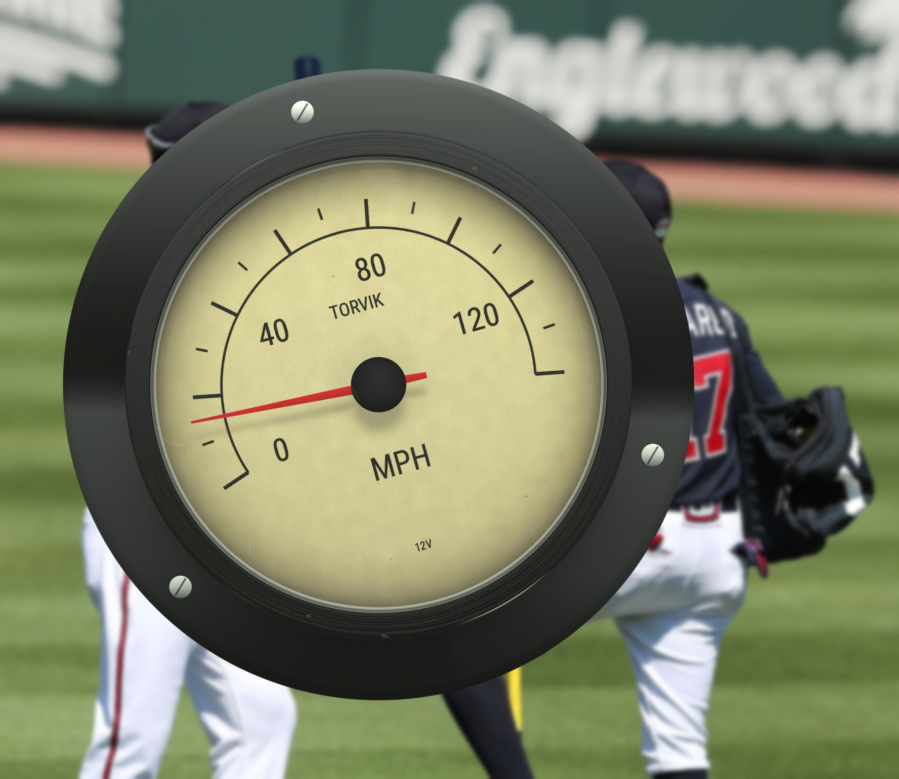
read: **15** mph
